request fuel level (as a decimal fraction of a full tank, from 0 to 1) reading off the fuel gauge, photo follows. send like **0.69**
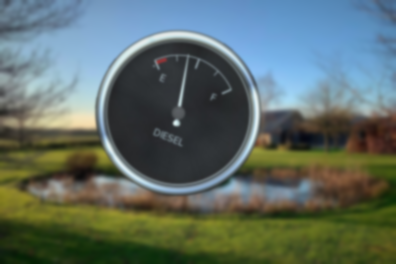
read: **0.375**
